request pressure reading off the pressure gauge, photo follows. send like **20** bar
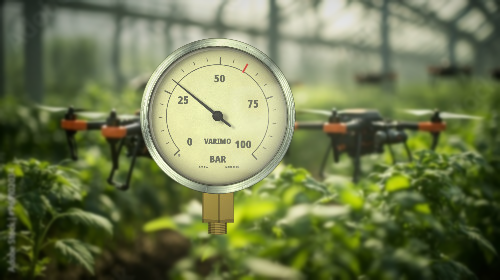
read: **30** bar
